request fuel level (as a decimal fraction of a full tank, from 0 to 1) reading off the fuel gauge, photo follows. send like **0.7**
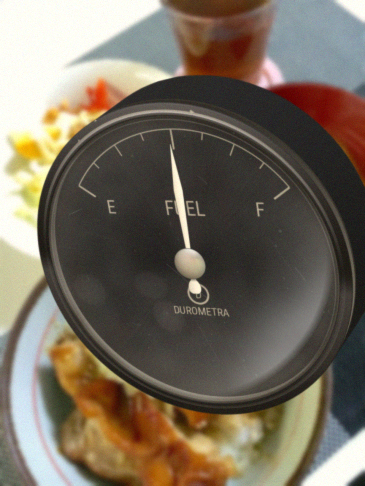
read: **0.5**
